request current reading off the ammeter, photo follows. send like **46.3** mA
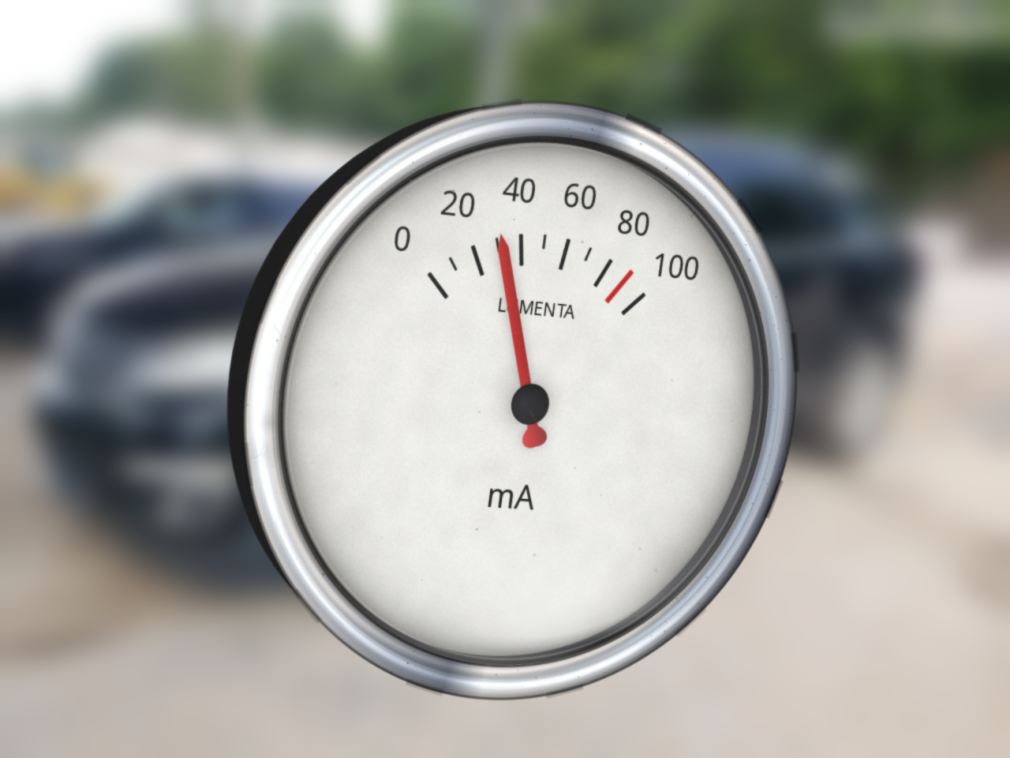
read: **30** mA
